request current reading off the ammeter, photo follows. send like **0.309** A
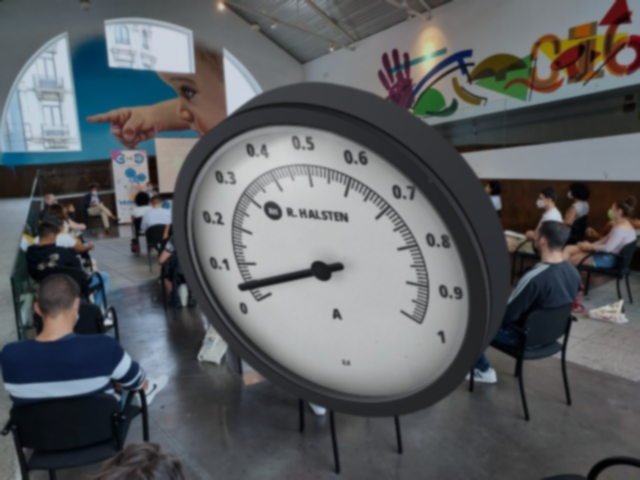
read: **0.05** A
